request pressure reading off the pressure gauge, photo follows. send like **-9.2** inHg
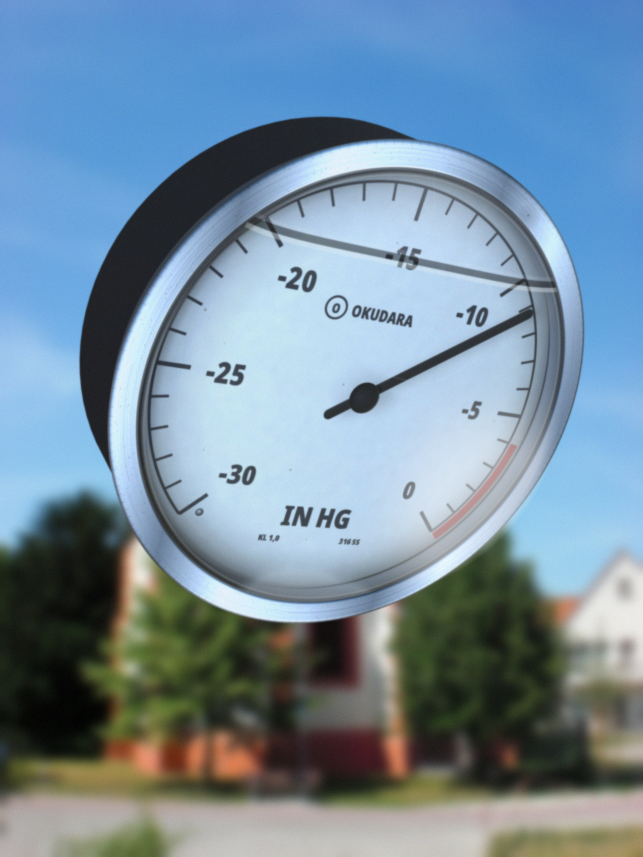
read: **-9** inHg
